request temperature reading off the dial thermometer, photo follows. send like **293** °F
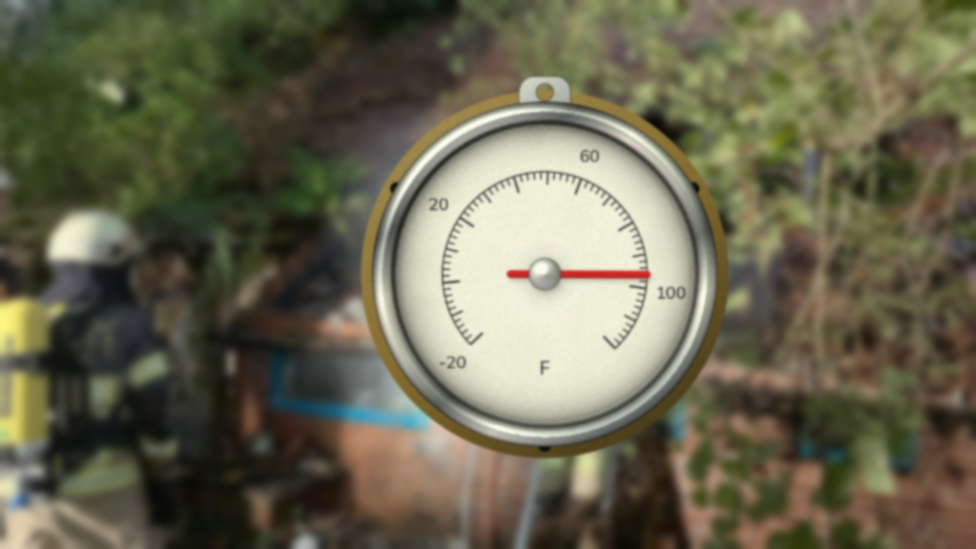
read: **96** °F
